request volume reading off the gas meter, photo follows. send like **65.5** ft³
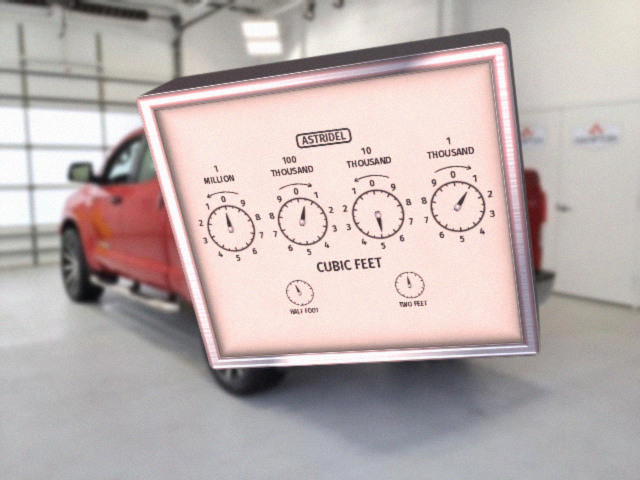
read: **5100** ft³
